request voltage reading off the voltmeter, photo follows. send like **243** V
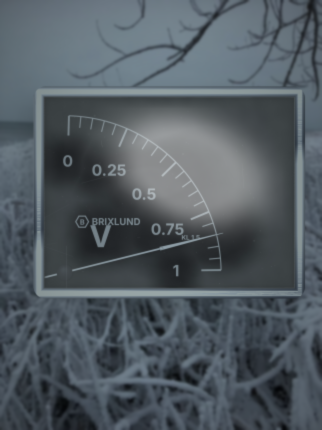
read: **0.85** V
